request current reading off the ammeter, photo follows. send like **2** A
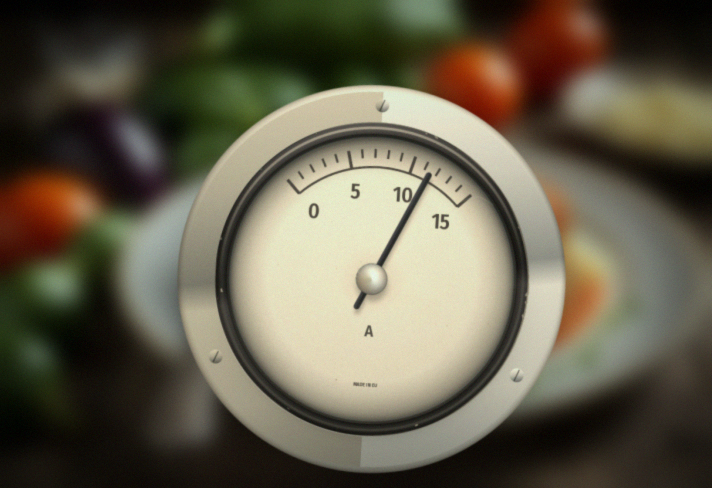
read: **11.5** A
